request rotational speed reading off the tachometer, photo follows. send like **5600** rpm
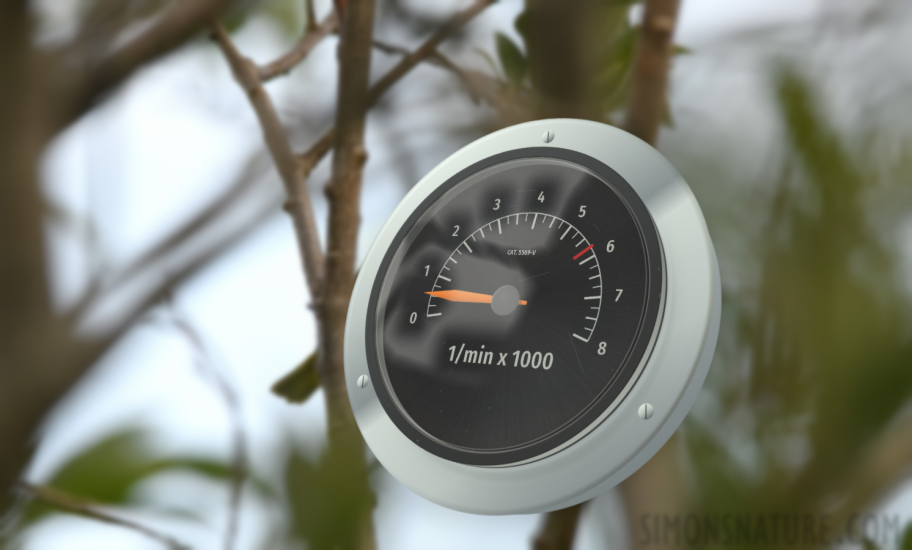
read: **500** rpm
